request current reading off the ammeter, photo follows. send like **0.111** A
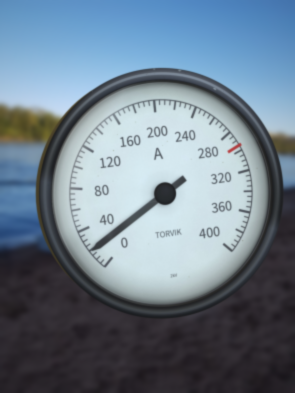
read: **20** A
